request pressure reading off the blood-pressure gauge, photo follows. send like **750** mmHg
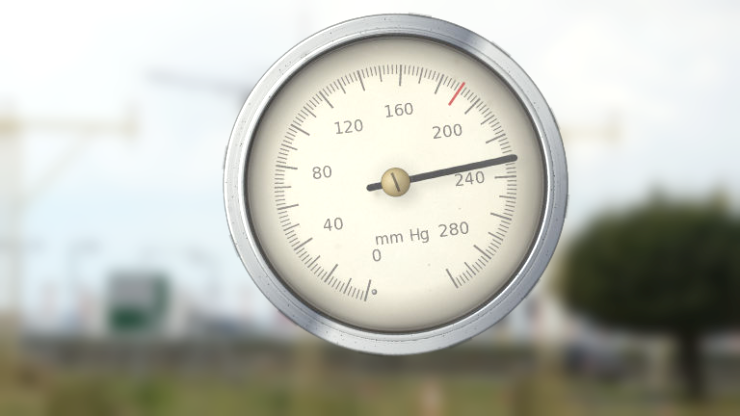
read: **232** mmHg
